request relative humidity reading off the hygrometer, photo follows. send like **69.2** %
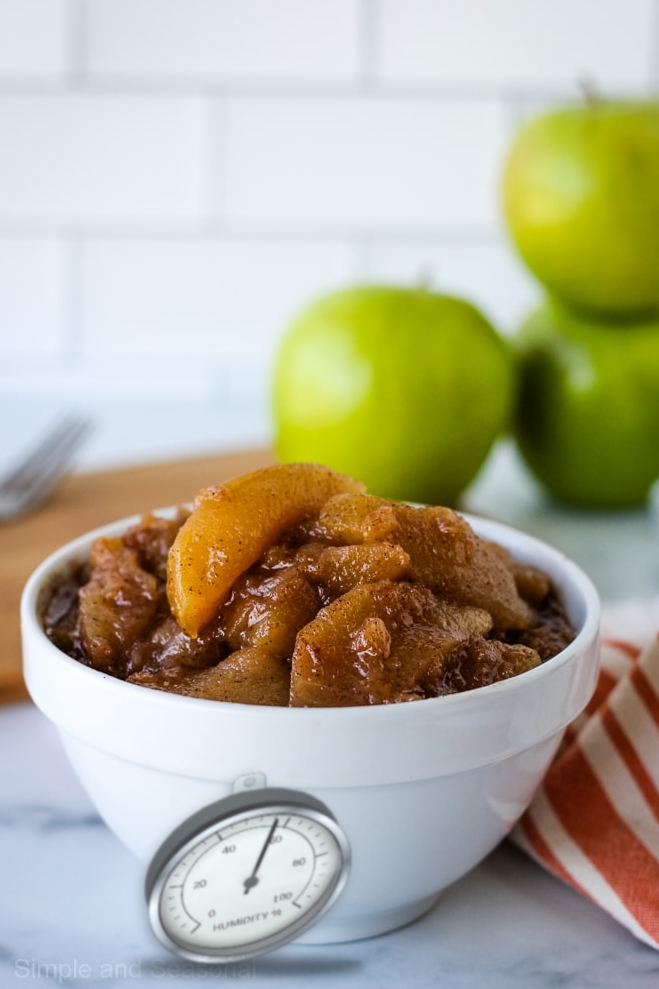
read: **56** %
